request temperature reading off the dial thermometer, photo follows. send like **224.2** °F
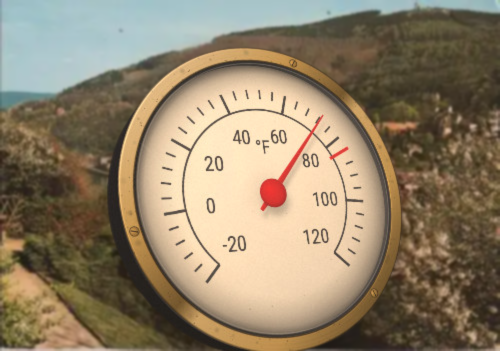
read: **72** °F
